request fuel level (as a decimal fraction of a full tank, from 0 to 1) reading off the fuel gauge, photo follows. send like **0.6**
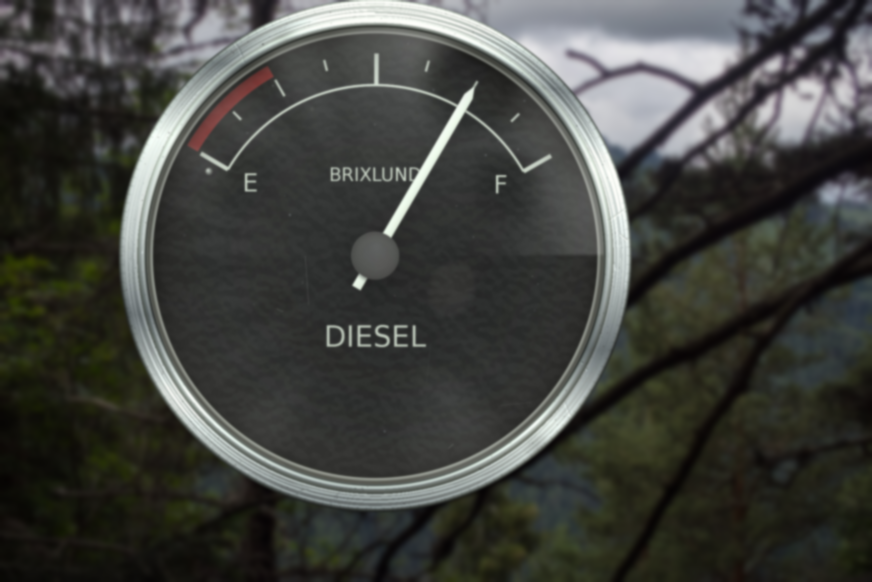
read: **0.75**
